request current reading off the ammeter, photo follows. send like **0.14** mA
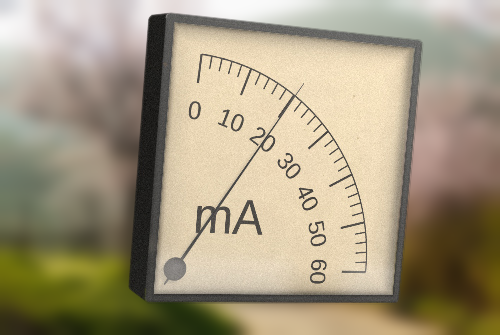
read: **20** mA
